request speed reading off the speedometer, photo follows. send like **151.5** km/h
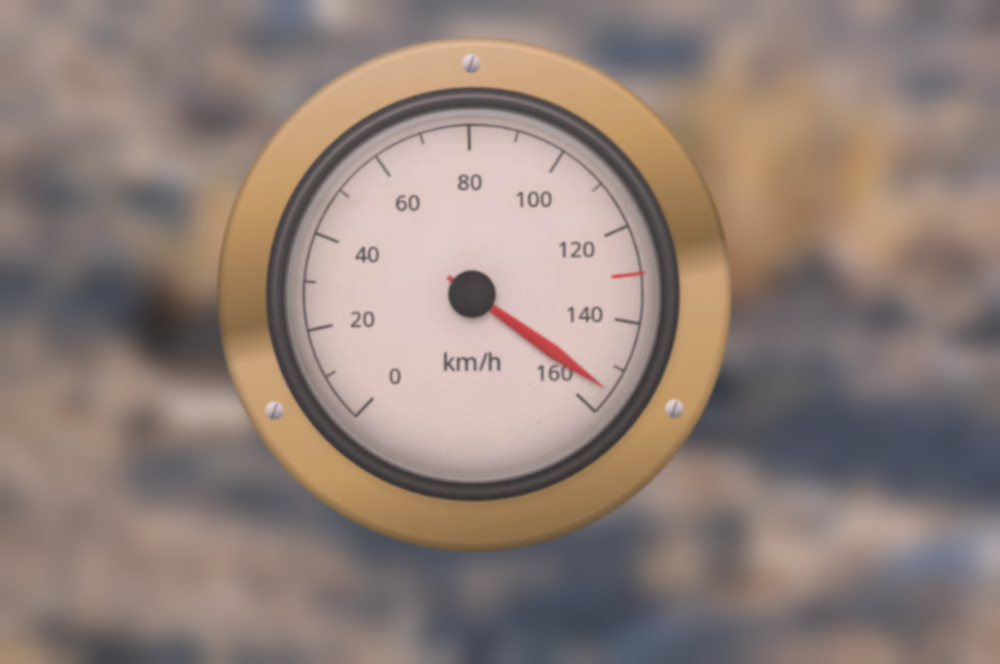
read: **155** km/h
